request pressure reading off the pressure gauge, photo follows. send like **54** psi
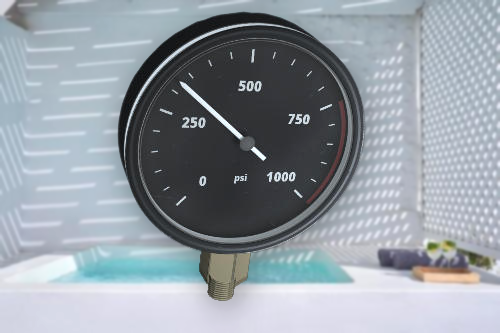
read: **325** psi
